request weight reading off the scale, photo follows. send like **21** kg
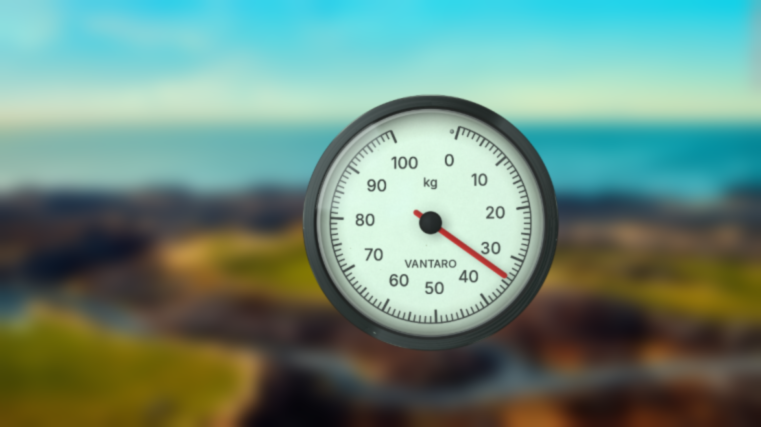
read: **34** kg
